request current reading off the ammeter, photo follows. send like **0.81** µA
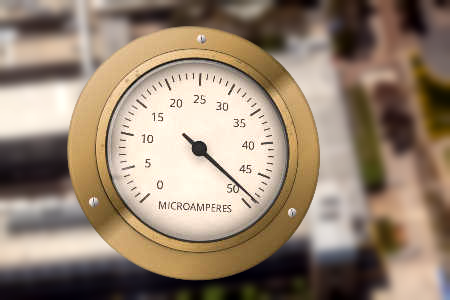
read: **49** µA
